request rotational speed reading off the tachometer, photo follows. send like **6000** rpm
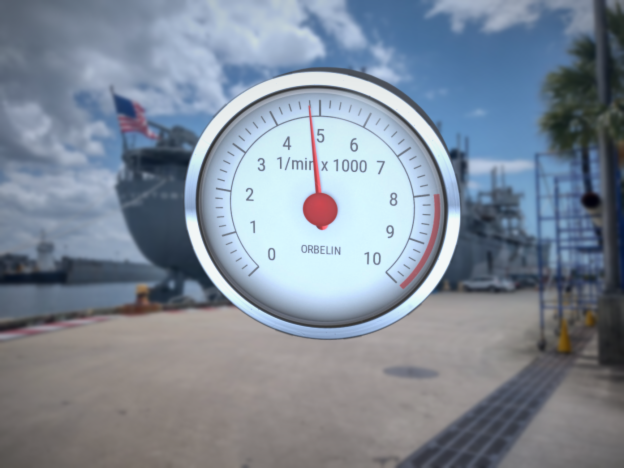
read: **4800** rpm
